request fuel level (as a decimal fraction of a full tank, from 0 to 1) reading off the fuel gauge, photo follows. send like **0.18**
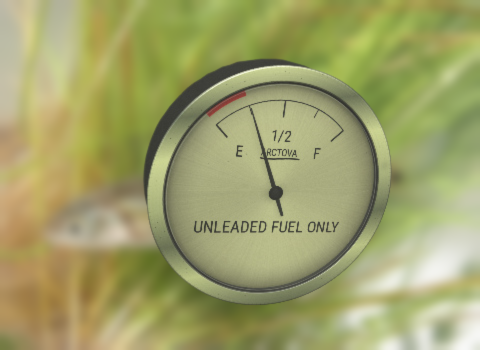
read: **0.25**
